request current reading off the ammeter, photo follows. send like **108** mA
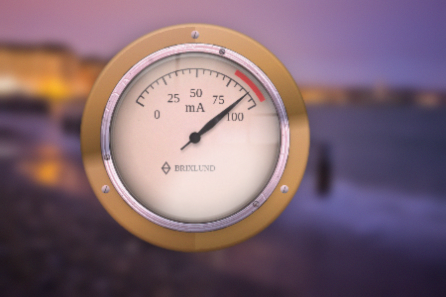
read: **90** mA
